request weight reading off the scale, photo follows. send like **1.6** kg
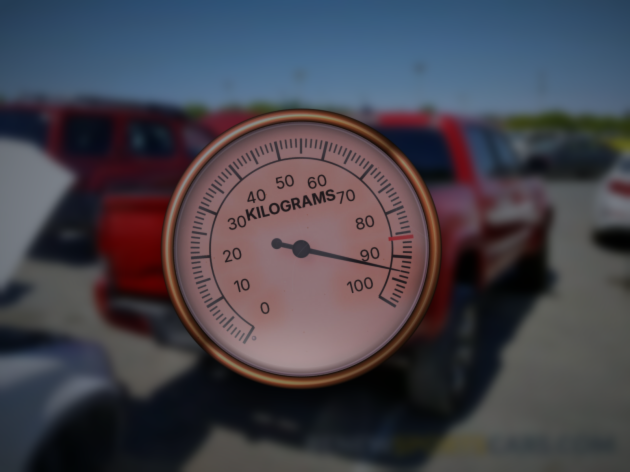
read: **93** kg
